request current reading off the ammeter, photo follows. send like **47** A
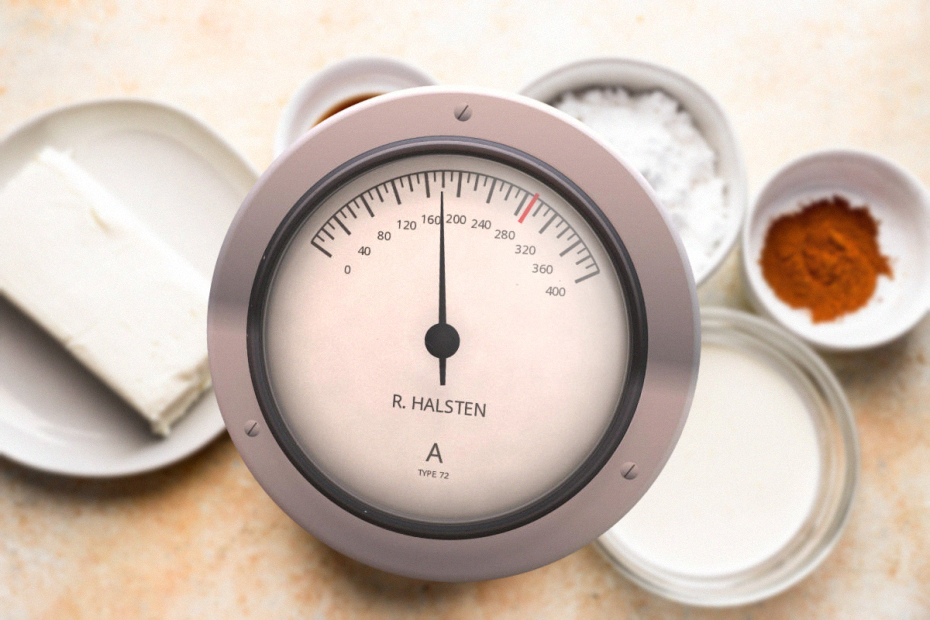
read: **180** A
